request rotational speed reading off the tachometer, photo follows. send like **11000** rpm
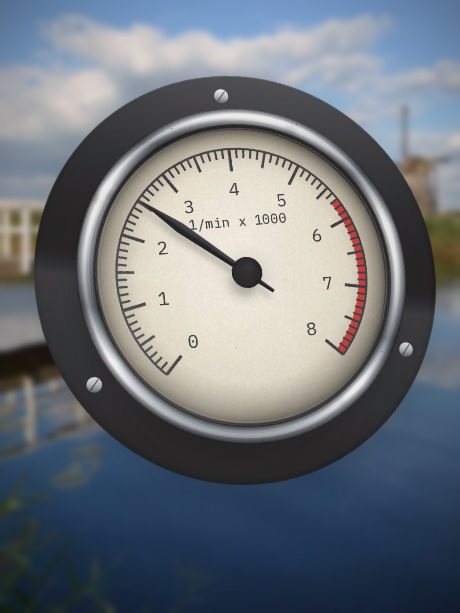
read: **2500** rpm
